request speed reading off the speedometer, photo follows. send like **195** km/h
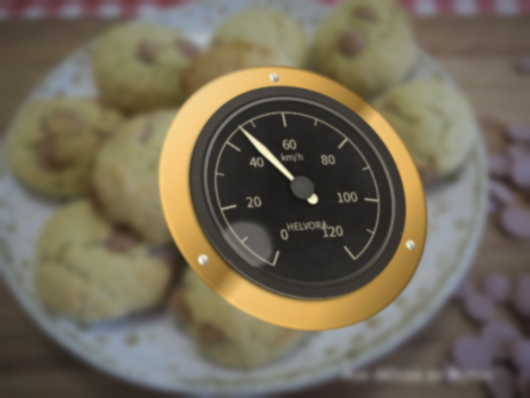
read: **45** km/h
